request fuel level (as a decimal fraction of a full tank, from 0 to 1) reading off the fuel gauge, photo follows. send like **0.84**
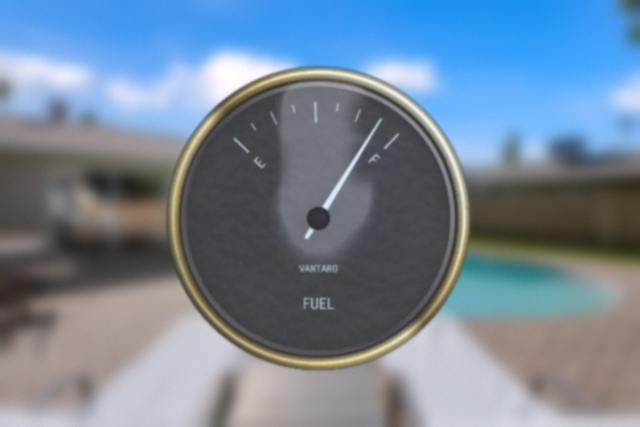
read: **0.875**
